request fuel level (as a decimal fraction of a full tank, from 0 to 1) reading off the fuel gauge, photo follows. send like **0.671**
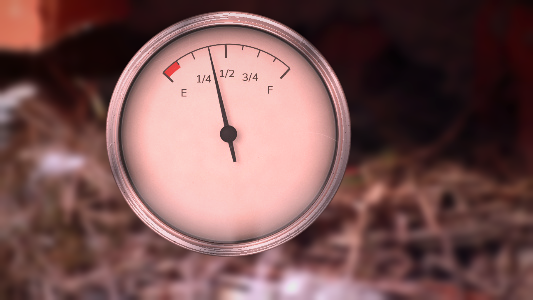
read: **0.375**
